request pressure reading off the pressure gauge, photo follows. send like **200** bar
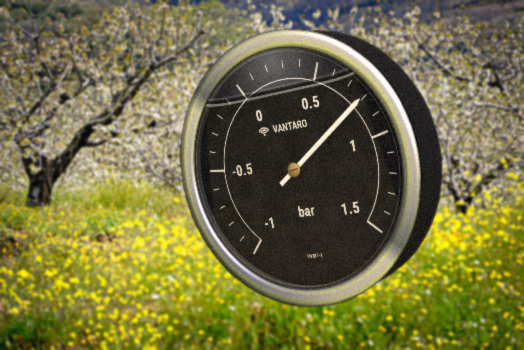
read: **0.8** bar
